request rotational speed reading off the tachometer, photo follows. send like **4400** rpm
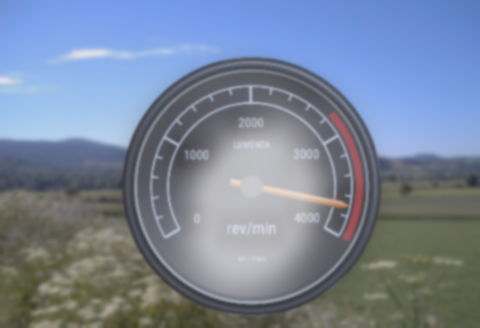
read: **3700** rpm
